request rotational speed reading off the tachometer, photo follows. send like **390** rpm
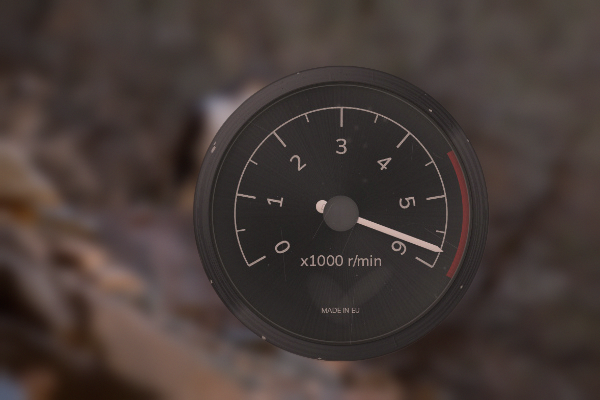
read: **5750** rpm
